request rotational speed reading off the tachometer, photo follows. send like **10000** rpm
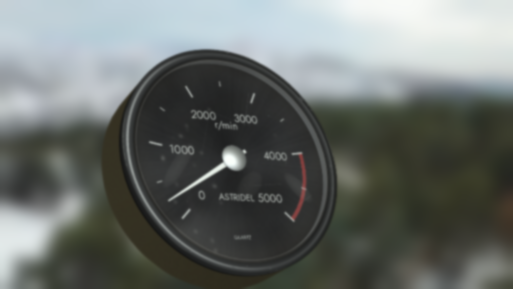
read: **250** rpm
